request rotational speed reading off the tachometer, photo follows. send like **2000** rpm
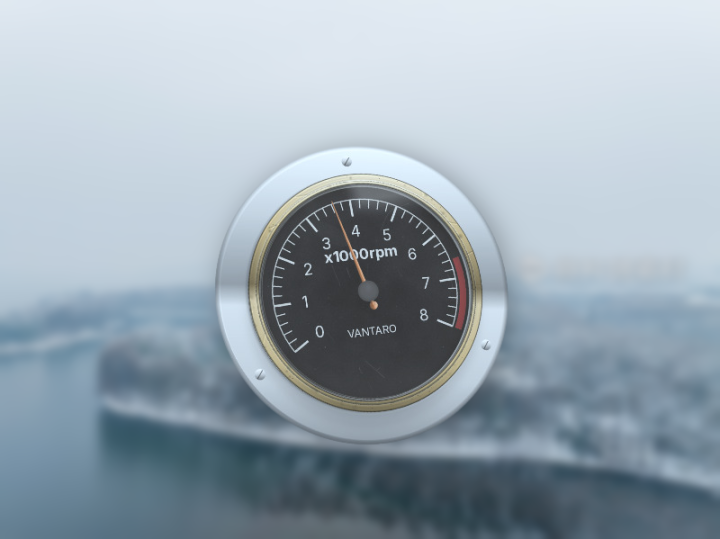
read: **3600** rpm
